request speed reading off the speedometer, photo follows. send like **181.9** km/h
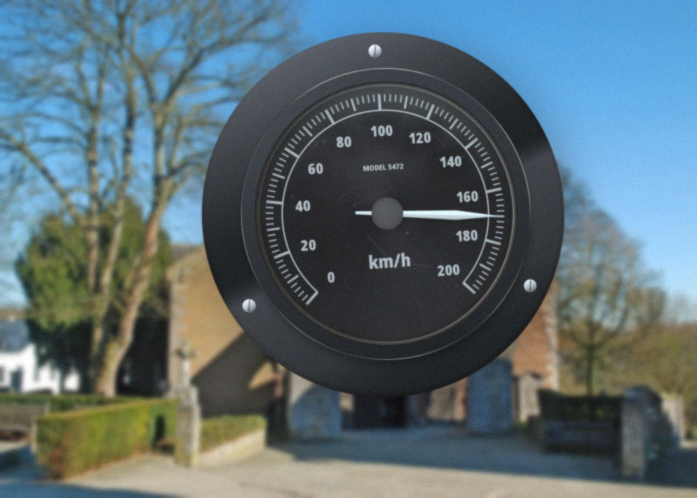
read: **170** km/h
